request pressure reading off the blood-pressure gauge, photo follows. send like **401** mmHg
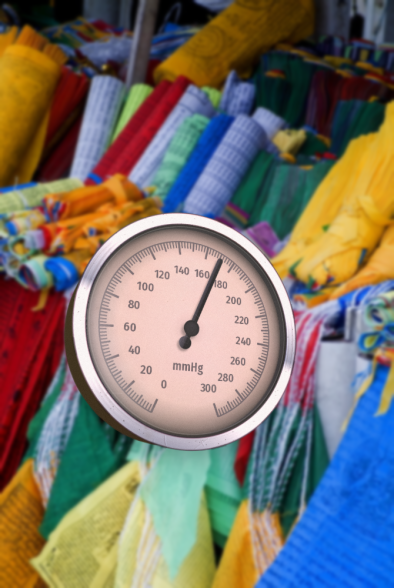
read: **170** mmHg
